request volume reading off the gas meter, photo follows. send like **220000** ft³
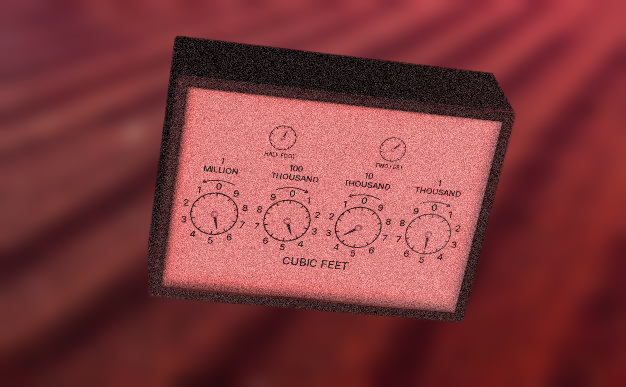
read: **543500** ft³
